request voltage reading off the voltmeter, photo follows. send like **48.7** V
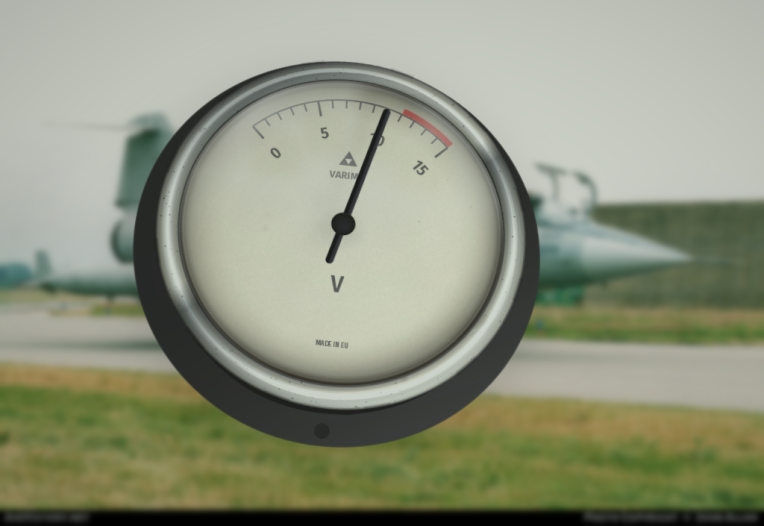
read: **10** V
